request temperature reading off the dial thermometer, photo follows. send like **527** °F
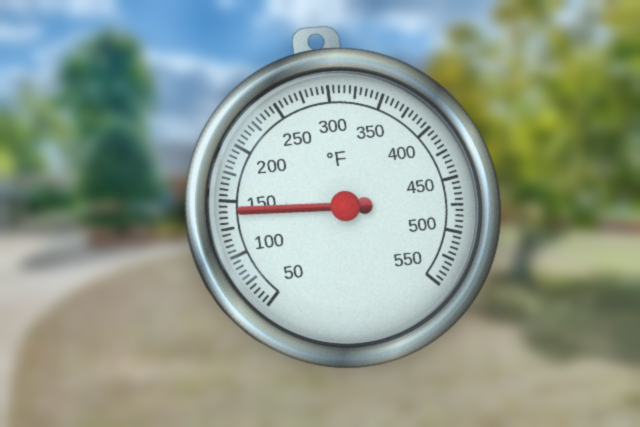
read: **140** °F
